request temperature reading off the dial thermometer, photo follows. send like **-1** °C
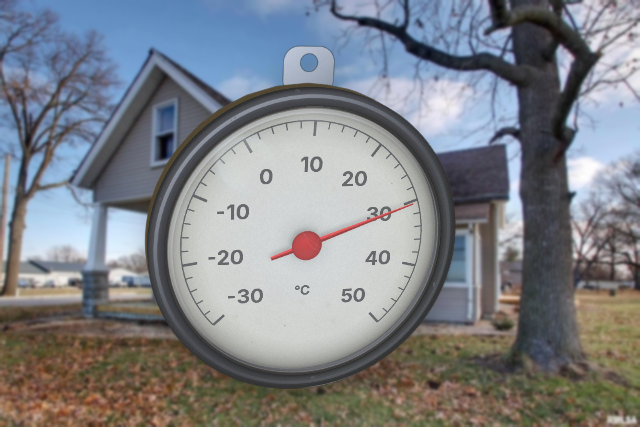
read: **30** °C
